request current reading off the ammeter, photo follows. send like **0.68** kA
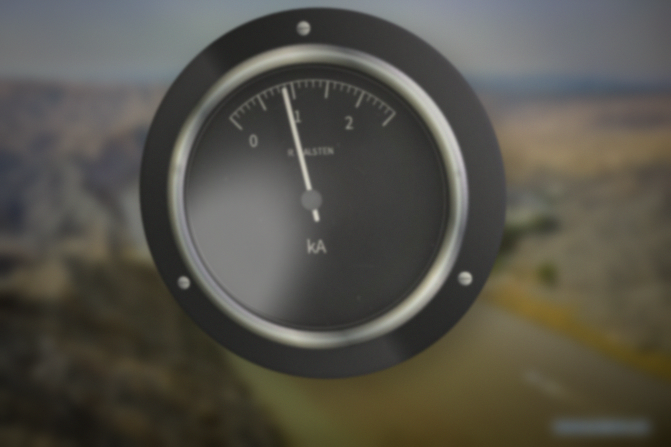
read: **0.9** kA
